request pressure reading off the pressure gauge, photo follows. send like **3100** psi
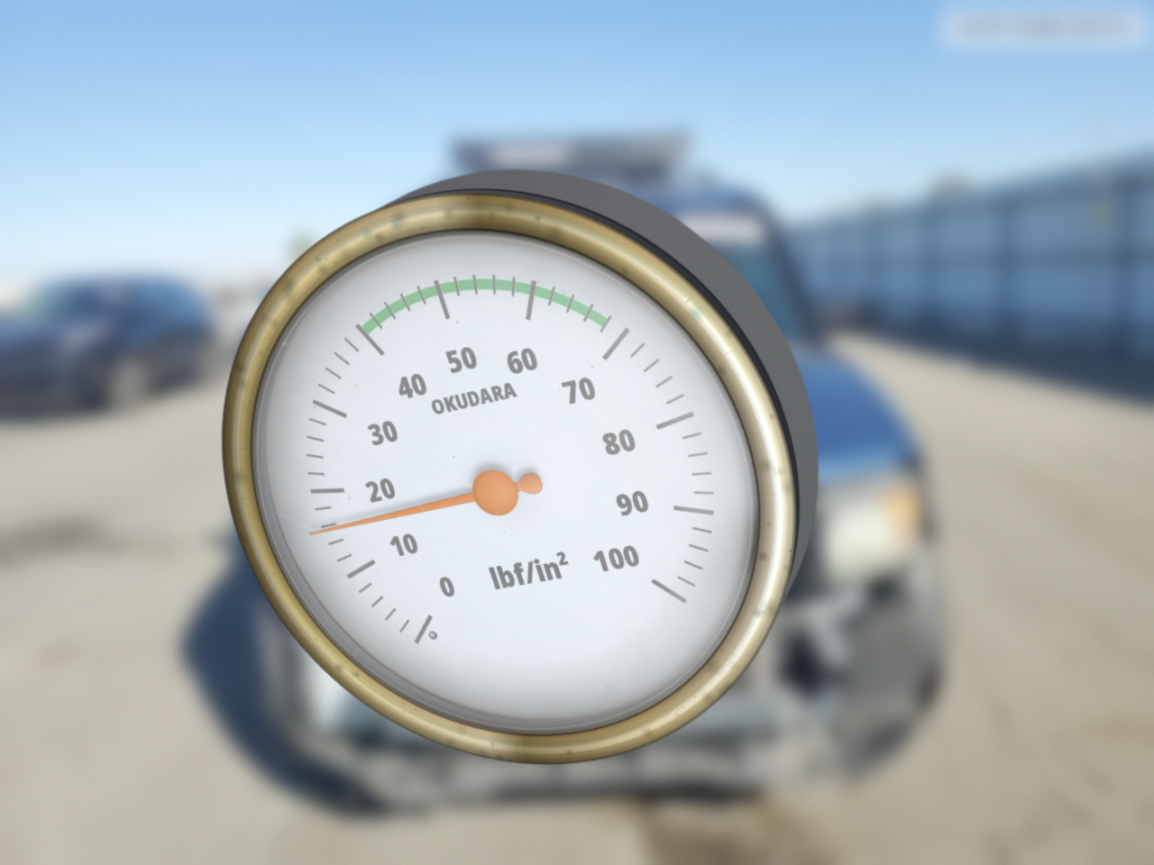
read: **16** psi
